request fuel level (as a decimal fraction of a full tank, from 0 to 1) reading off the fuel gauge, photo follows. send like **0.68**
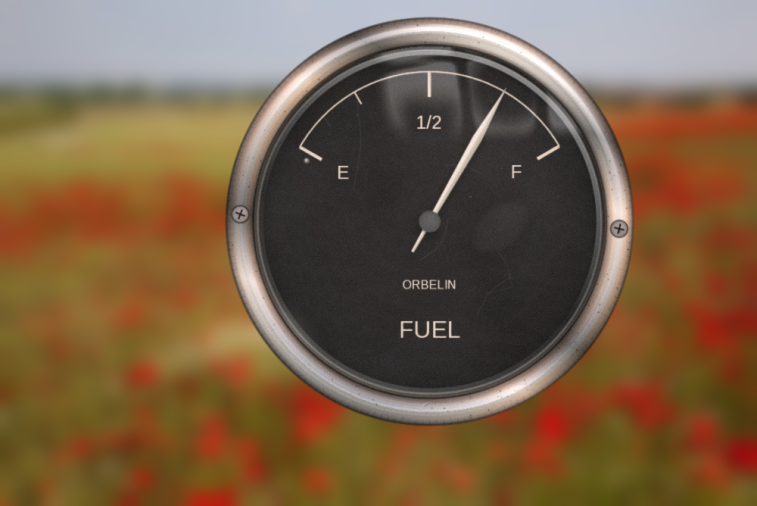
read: **0.75**
